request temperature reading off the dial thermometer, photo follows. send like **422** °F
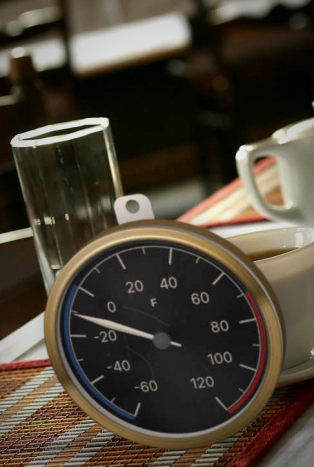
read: **-10** °F
